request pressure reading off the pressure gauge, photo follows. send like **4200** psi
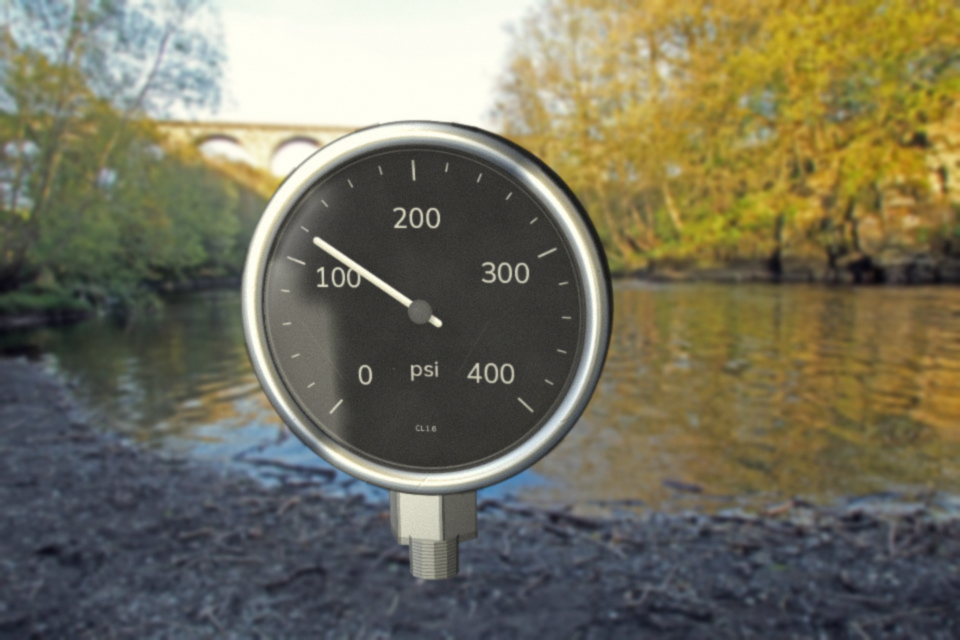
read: **120** psi
